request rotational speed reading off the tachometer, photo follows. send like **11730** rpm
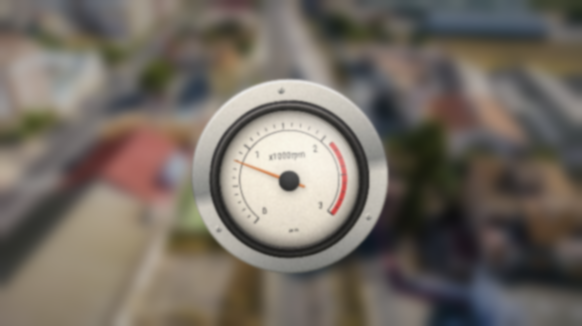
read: **800** rpm
